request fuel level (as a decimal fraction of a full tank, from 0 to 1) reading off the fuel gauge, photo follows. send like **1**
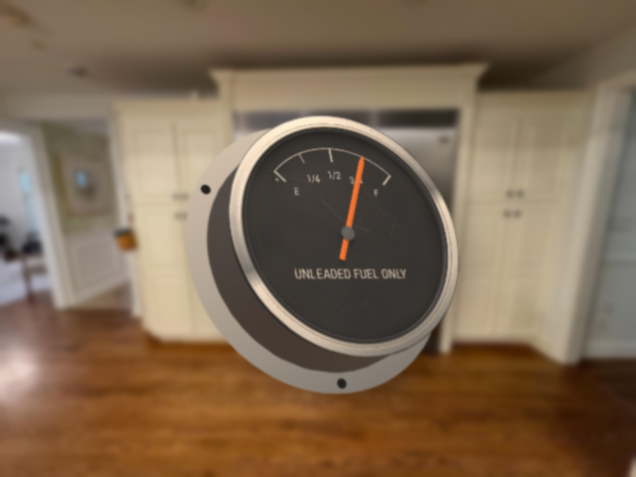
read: **0.75**
